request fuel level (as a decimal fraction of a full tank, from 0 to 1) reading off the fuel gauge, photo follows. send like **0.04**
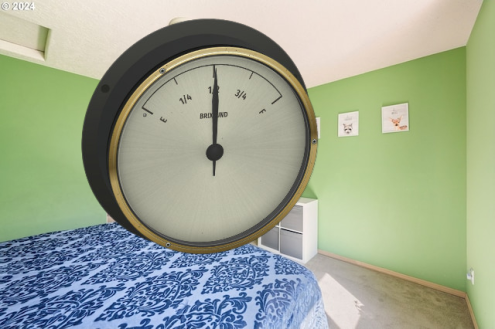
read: **0.5**
